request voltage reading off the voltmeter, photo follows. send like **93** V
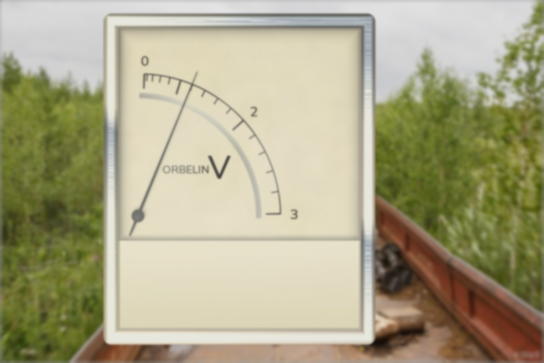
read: **1.2** V
